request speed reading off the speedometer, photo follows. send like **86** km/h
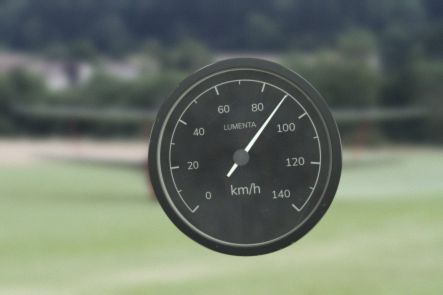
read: **90** km/h
